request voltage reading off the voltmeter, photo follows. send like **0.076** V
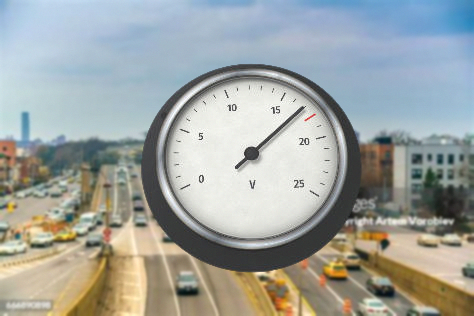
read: **17** V
